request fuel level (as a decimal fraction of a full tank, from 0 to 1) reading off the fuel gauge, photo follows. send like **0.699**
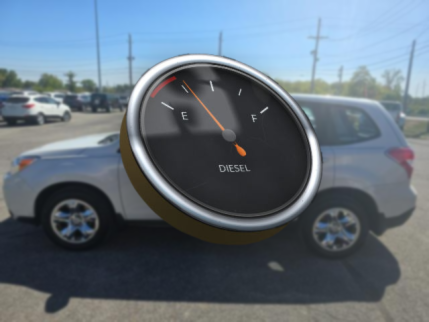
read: **0.25**
